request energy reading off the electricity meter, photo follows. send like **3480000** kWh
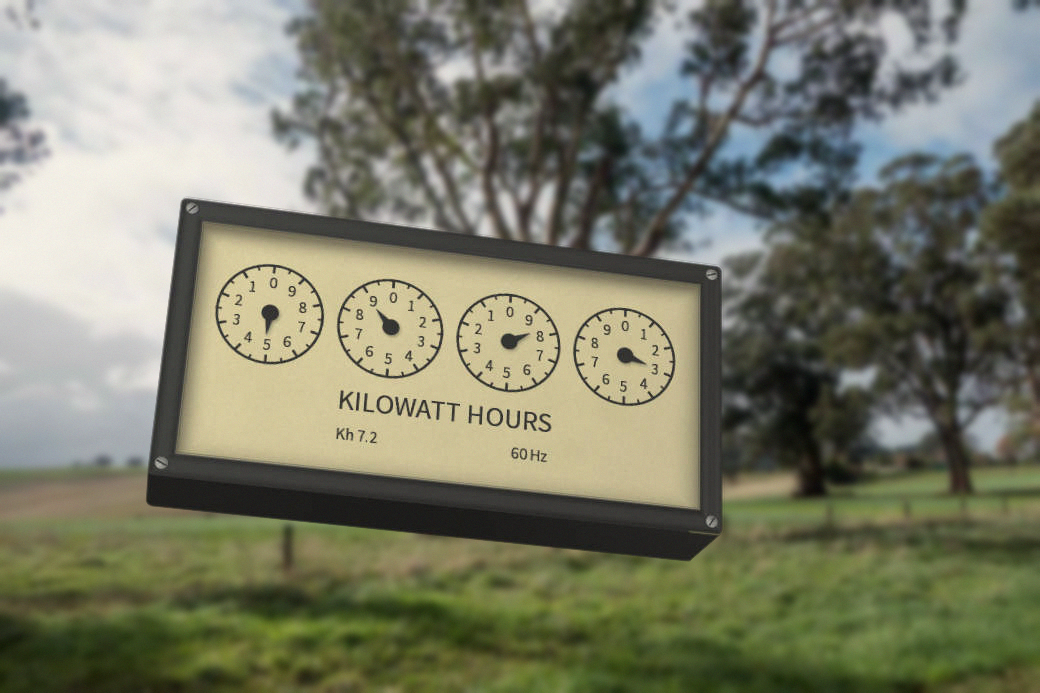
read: **4883** kWh
